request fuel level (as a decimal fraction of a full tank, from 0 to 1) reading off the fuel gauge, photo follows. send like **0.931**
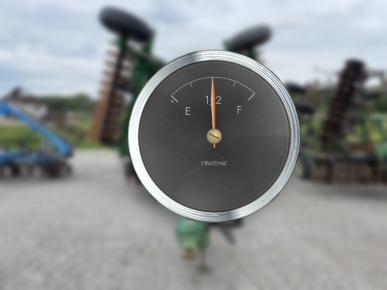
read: **0.5**
